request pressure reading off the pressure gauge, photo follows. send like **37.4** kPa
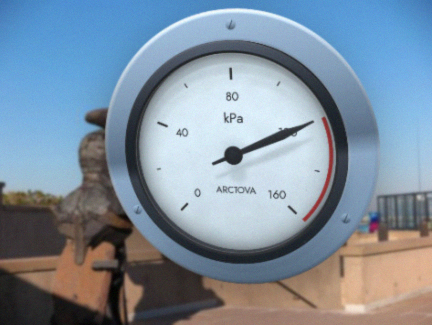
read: **120** kPa
